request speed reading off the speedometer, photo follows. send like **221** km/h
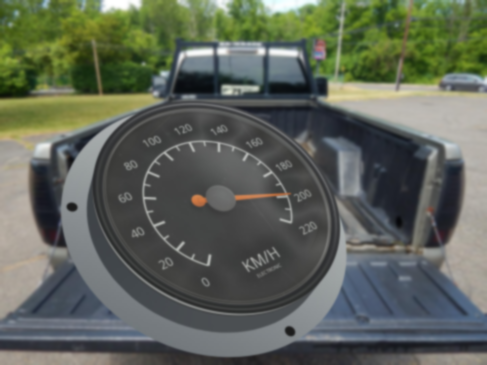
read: **200** km/h
